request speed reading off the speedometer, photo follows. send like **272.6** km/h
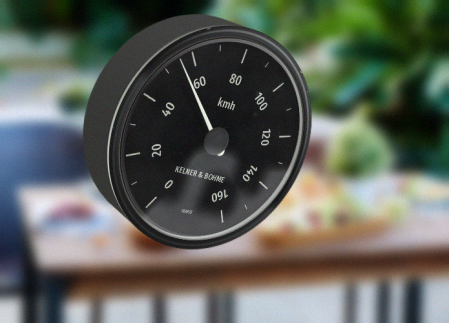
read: **55** km/h
